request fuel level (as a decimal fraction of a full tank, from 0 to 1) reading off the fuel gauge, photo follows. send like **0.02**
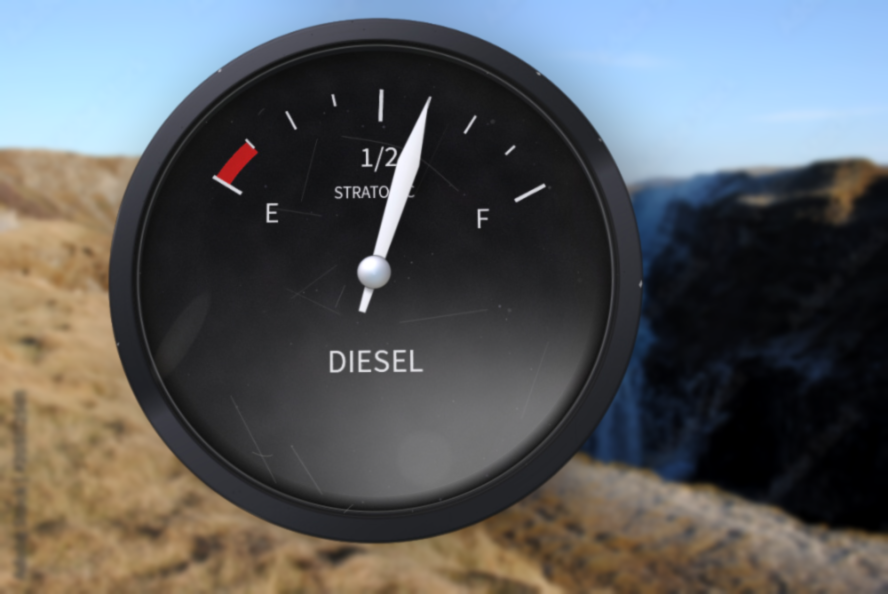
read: **0.625**
